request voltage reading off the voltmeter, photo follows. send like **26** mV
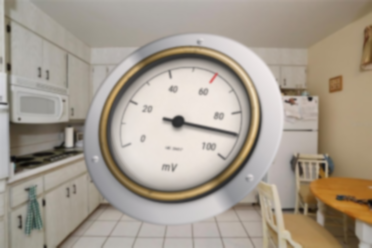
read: **90** mV
